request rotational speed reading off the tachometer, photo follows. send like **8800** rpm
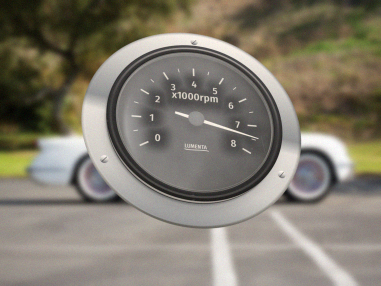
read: **7500** rpm
